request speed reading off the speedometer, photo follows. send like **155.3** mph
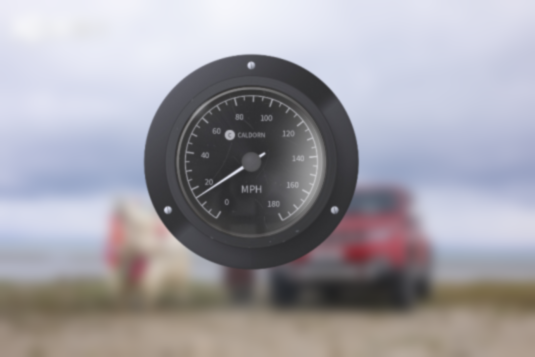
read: **15** mph
